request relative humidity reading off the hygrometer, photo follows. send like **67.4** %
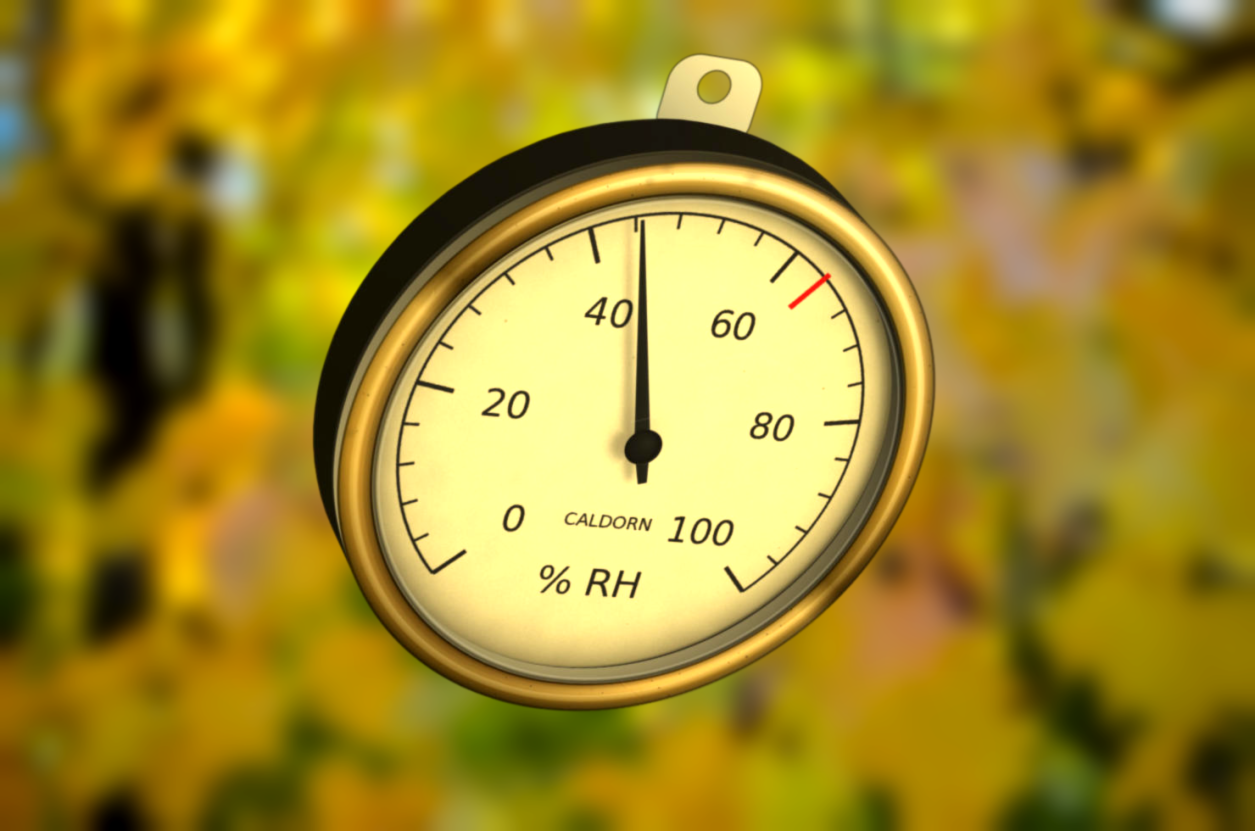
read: **44** %
